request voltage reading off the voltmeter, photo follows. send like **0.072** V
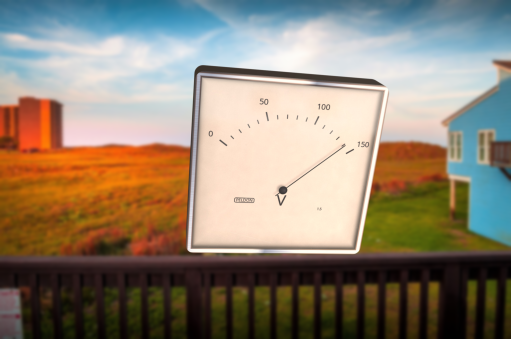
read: **140** V
